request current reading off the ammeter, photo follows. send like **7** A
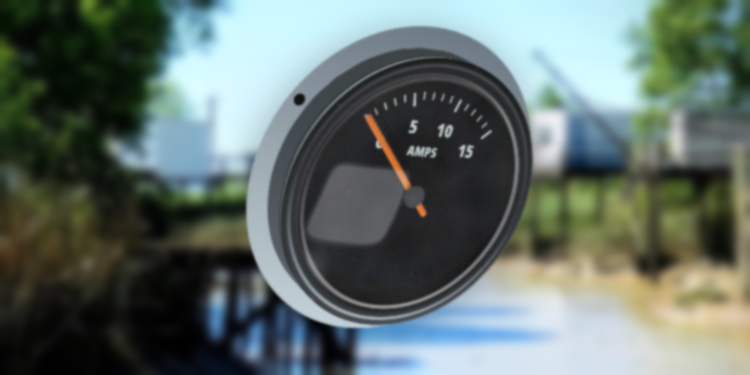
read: **0** A
